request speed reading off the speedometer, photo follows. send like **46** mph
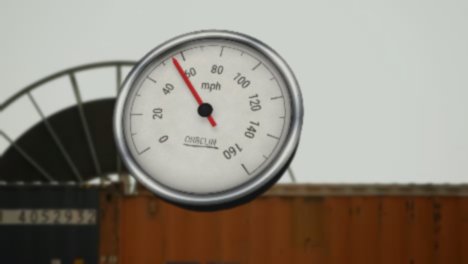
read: **55** mph
